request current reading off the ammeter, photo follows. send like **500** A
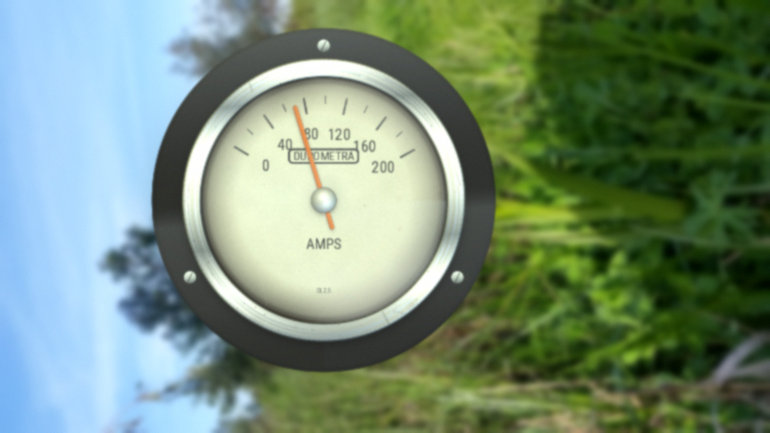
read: **70** A
